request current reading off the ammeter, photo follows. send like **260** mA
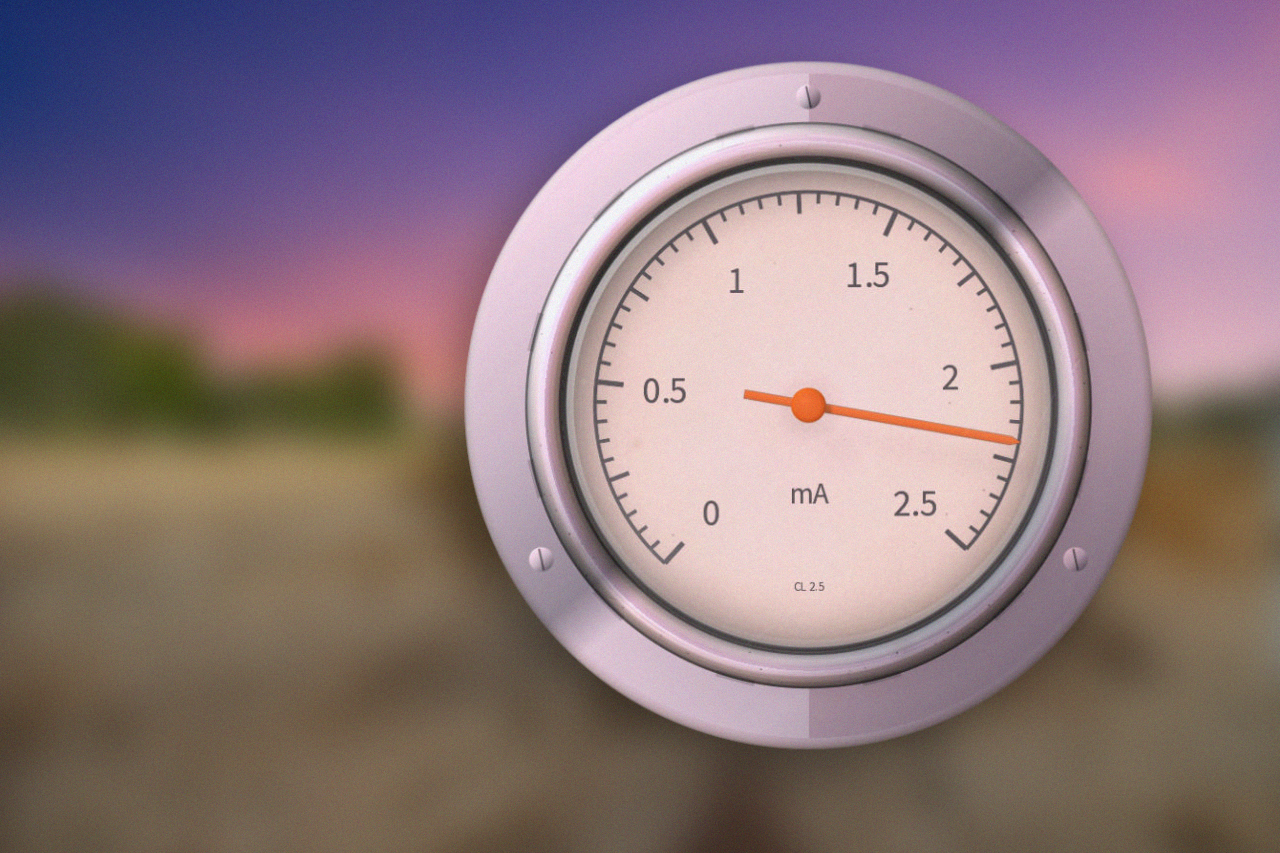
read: **2.2** mA
